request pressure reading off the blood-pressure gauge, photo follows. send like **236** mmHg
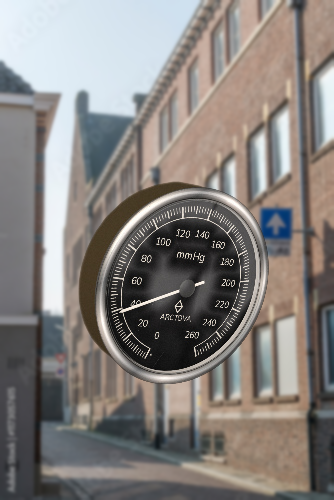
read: **40** mmHg
